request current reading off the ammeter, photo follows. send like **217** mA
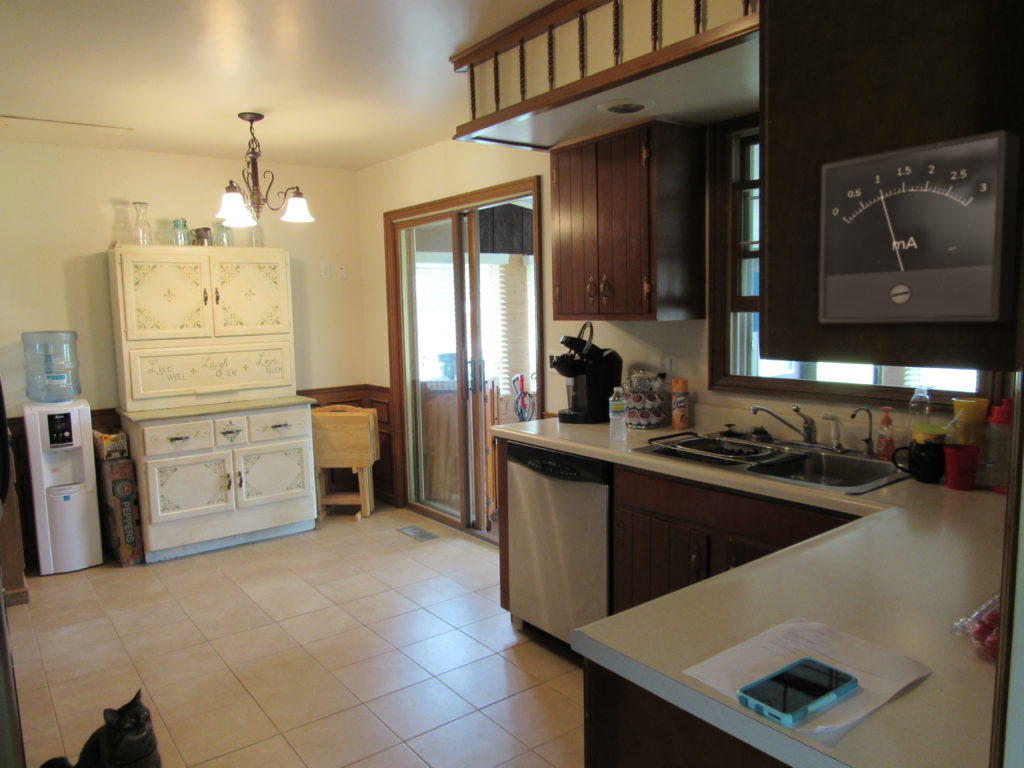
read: **1** mA
